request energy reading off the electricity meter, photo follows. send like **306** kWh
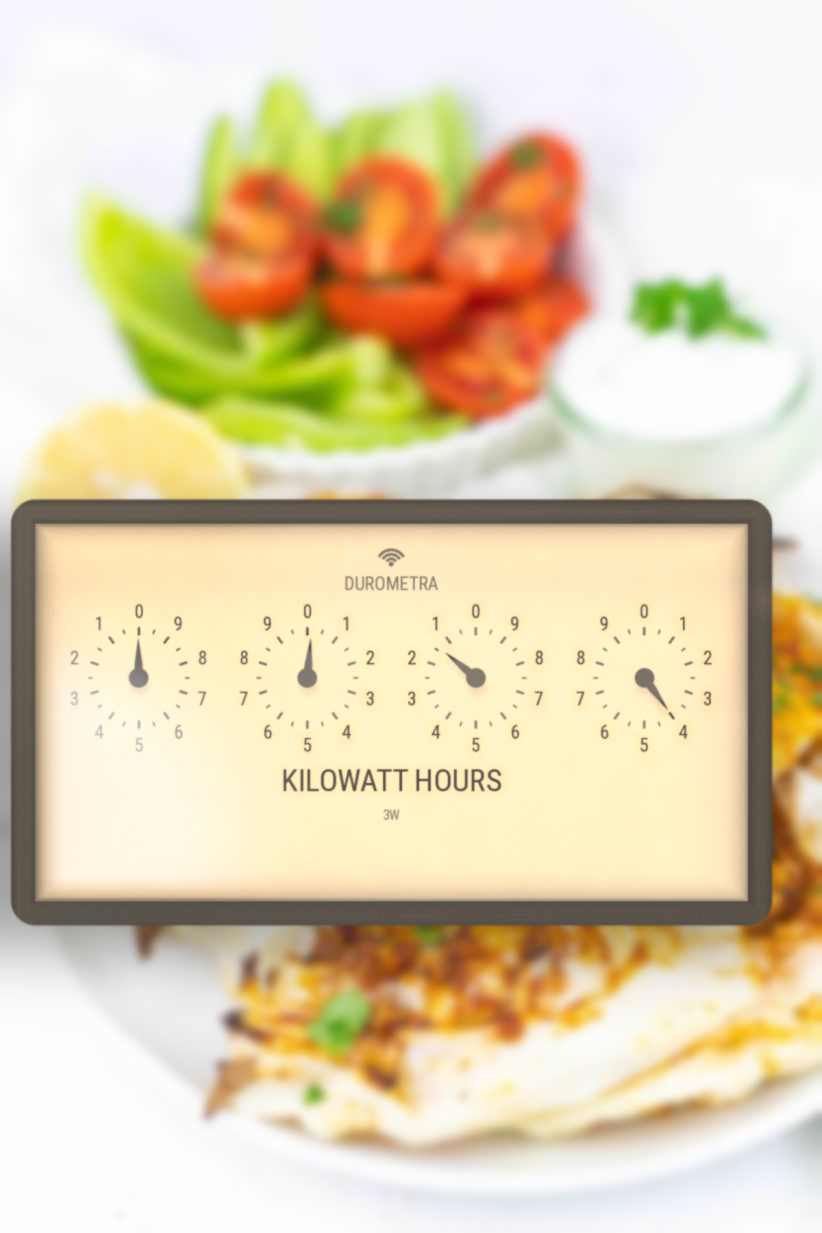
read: **14** kWh
